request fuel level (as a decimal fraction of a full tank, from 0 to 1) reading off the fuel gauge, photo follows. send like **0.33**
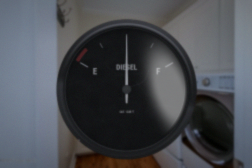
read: **0.5**
